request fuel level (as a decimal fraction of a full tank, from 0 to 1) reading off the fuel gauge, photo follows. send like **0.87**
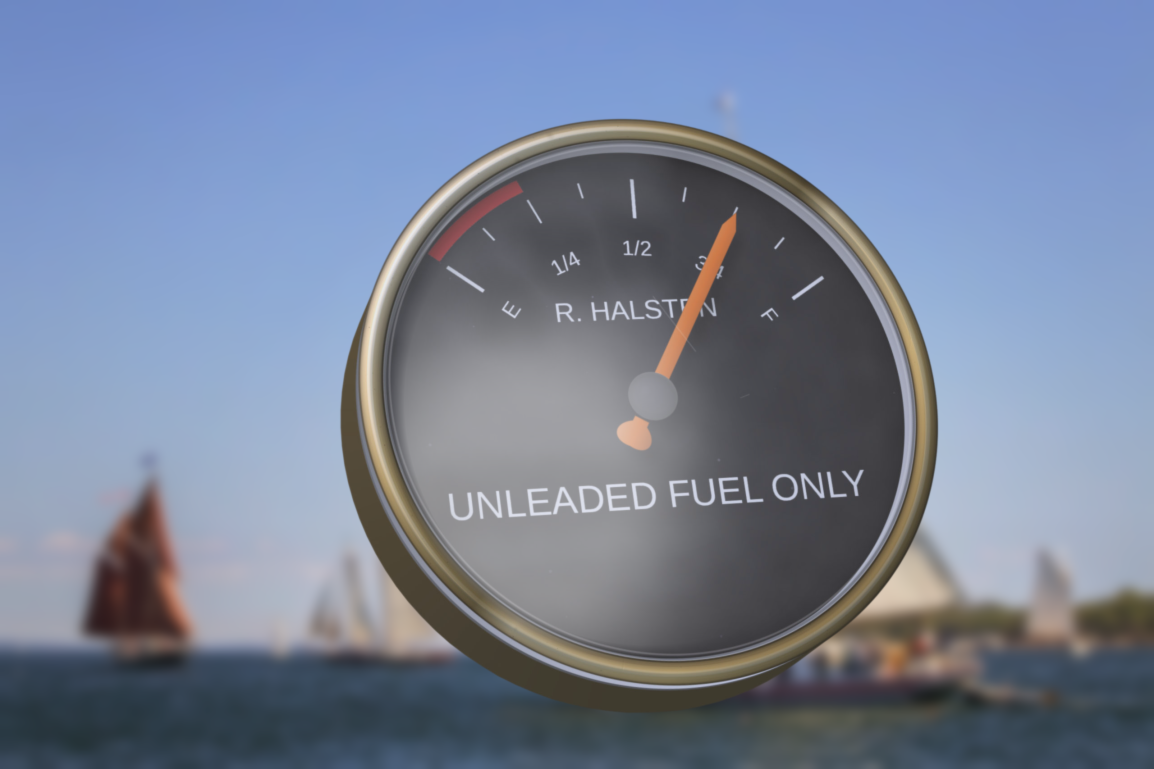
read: **0.75**
